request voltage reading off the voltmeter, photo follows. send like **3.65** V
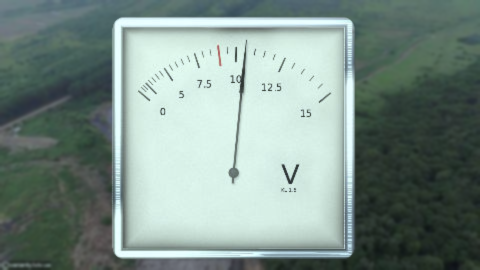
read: **10.5** V
